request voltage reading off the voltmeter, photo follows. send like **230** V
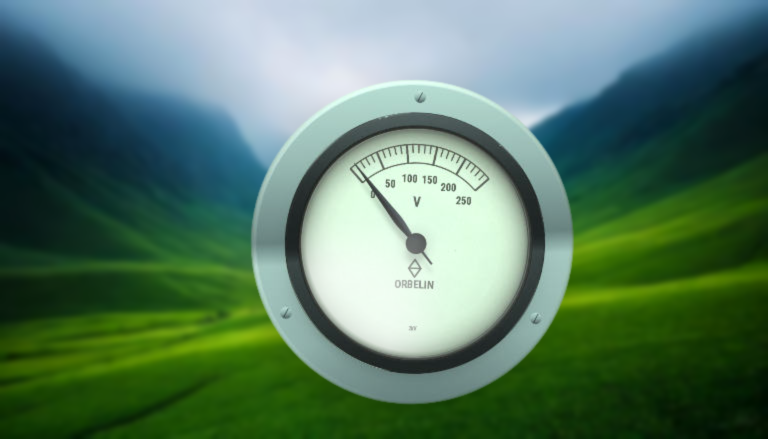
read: **10** V
